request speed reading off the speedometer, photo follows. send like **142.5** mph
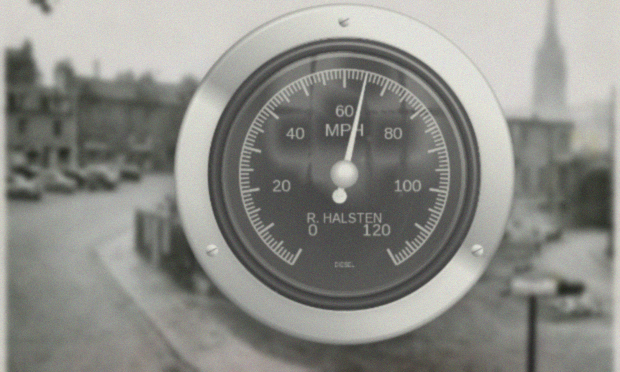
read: **65** mph
